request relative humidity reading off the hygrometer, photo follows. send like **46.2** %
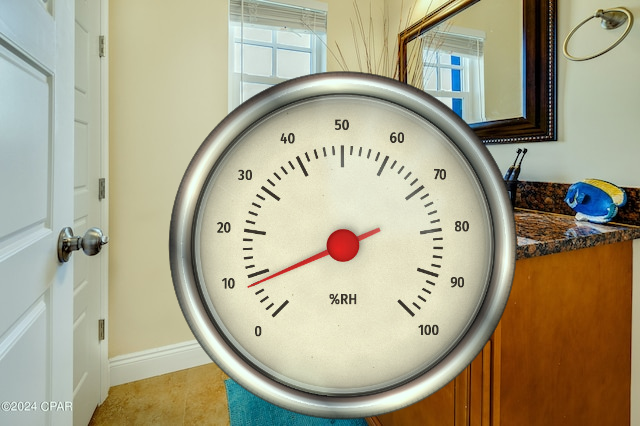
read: **8** %
